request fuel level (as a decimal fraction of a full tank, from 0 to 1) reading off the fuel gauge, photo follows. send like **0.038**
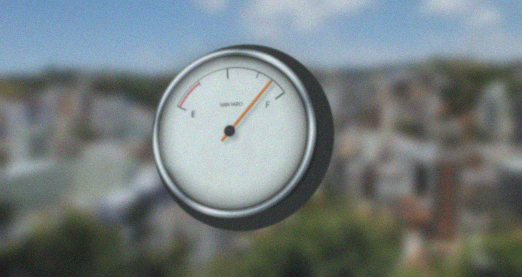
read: **0.875**
